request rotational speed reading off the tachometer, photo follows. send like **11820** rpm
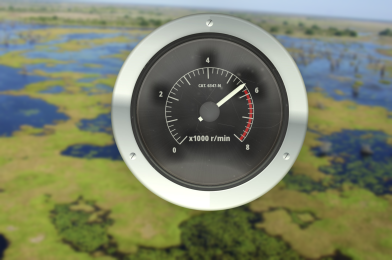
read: **5600** rpm
